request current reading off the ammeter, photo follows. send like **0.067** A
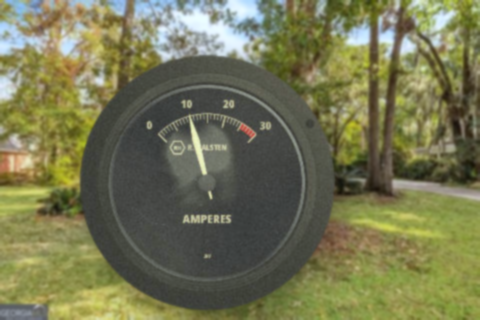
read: **10** A
